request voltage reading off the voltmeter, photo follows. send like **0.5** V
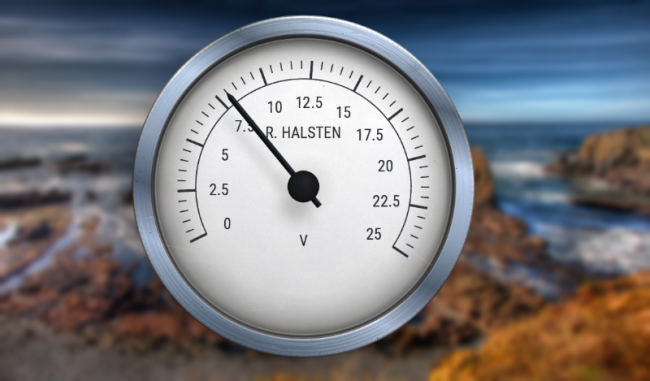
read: **8** V
